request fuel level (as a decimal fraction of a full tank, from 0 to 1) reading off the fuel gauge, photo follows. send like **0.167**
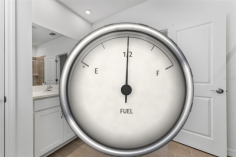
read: **0.5**
